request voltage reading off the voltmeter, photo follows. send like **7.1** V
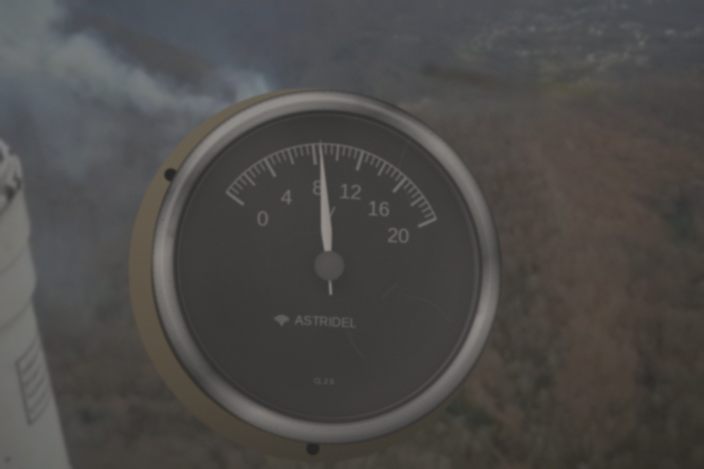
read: **8.5** V
